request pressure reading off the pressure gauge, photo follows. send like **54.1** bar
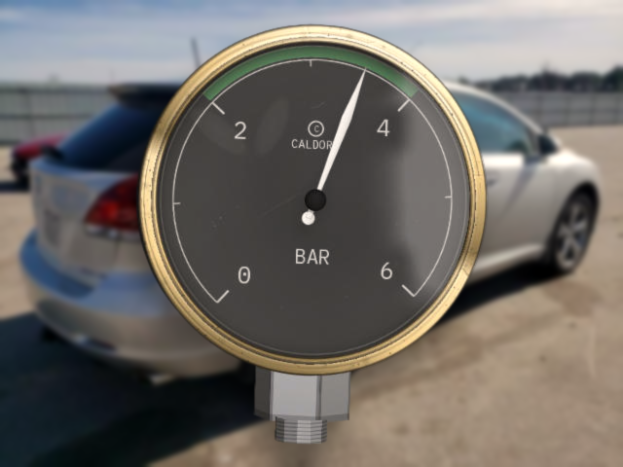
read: **3.5** bar
